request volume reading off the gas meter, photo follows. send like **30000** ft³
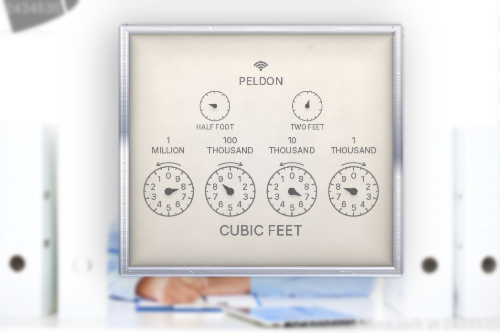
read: **786800** ft³
